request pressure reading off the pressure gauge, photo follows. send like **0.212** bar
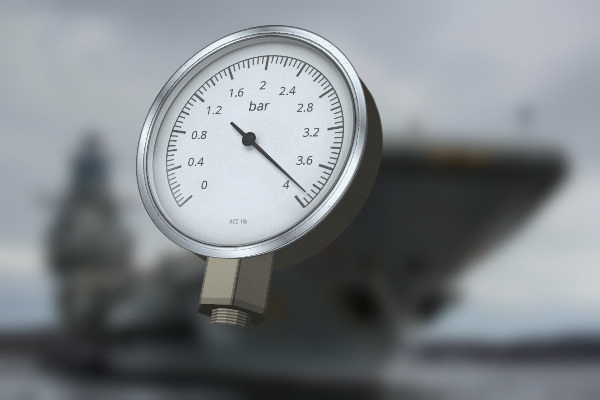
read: **3.9** bar
